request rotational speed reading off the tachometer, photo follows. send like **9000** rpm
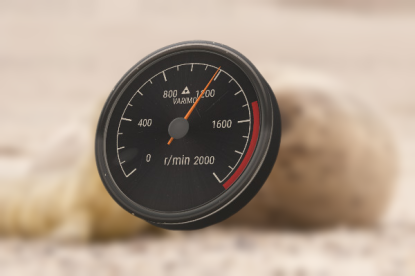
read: **1200** rpm
